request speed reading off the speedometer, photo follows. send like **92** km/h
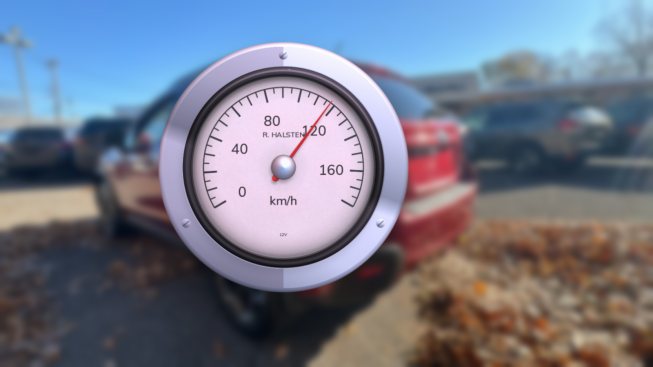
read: **117.5** km/h
